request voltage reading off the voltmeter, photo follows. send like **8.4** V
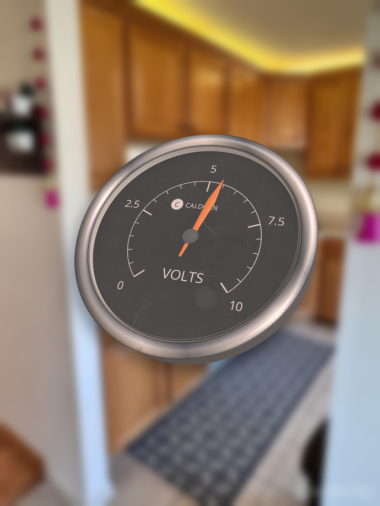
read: **5.5** V
